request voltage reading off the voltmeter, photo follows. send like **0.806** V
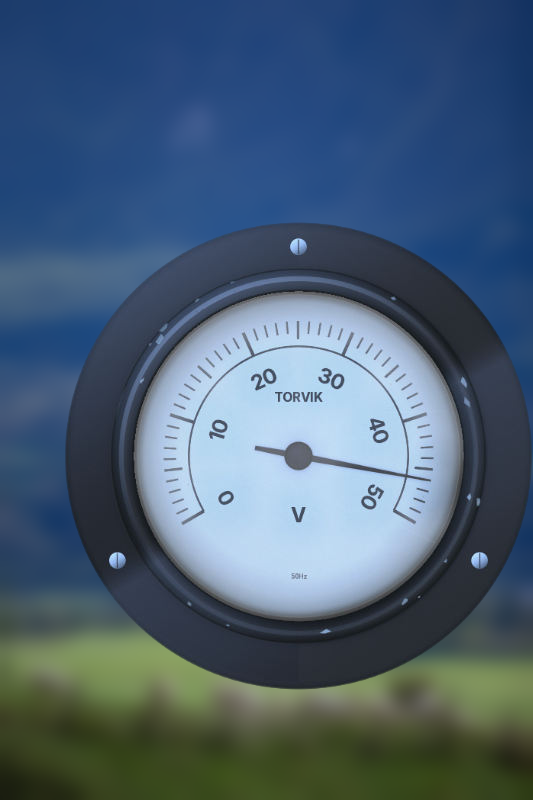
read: **46** V
